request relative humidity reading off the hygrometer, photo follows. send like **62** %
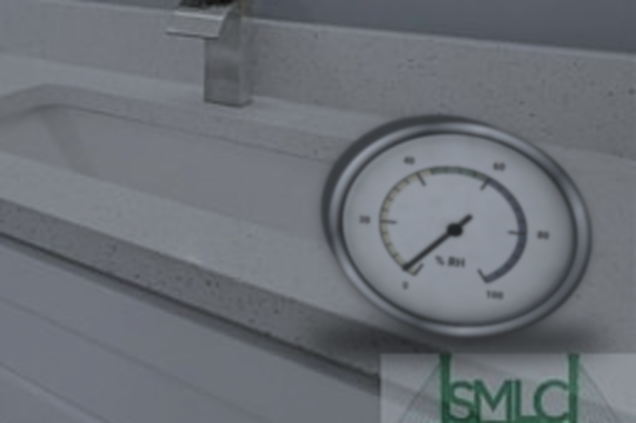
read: **4** %
